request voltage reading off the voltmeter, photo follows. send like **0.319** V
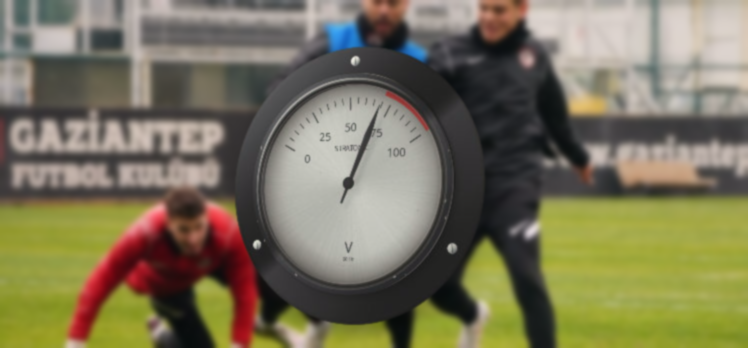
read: **70** V
